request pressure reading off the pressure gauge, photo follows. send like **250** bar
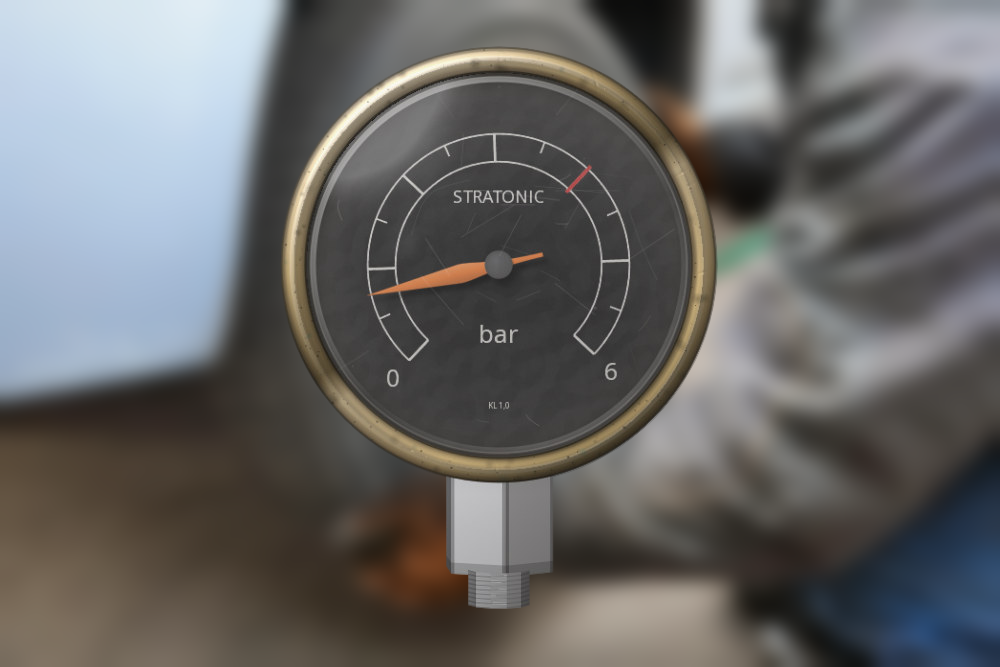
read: **0.75** bar
